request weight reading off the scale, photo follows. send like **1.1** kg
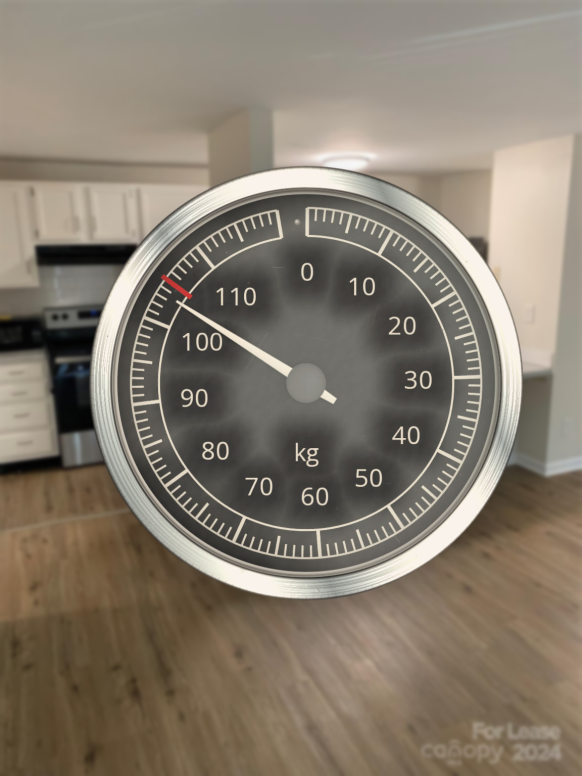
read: **103.5** kg
